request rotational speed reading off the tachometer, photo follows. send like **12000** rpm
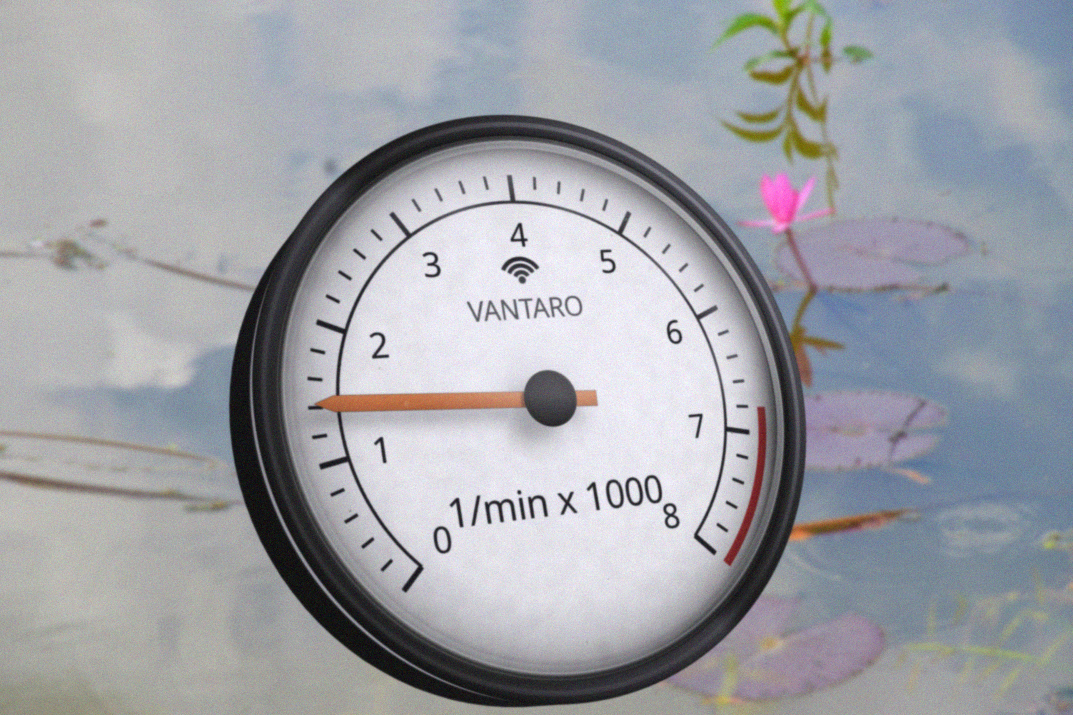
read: **1400** rpm
